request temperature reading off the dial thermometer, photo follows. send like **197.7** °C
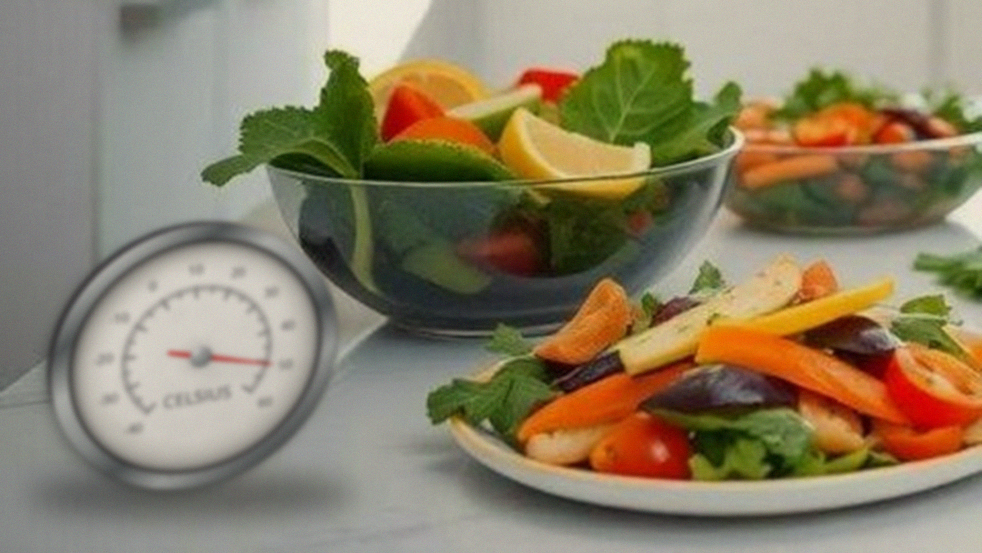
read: **50** °C
